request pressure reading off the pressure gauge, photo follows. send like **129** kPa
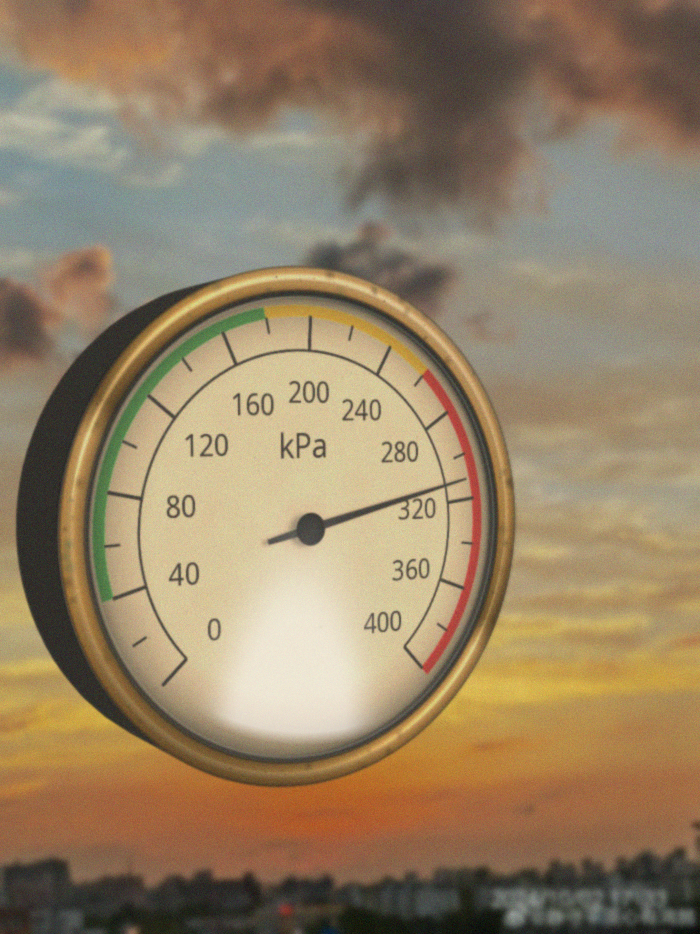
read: **310** kPa
